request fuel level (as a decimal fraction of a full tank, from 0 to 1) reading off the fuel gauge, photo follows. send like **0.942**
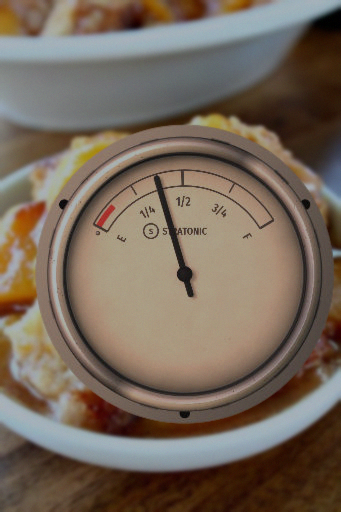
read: **0.375**
